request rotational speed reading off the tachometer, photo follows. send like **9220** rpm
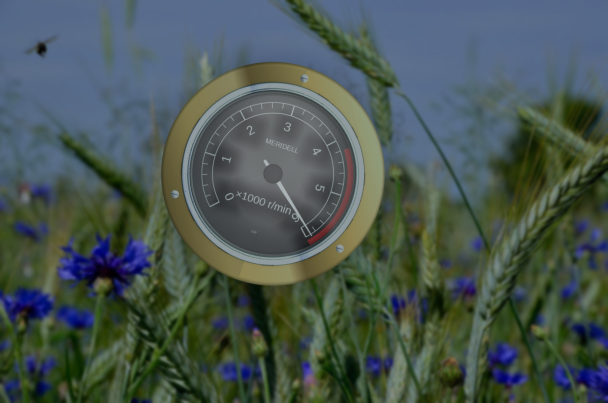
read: **5900** rpm
